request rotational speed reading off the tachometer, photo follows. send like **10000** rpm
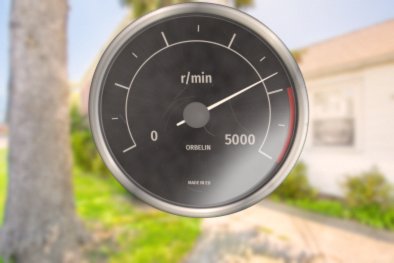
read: **3750** rpm
